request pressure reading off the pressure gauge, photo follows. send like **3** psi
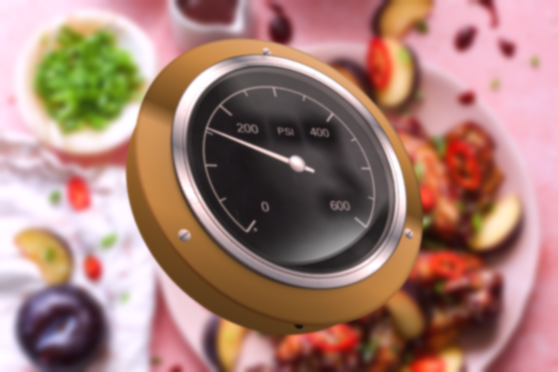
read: **150** psi
